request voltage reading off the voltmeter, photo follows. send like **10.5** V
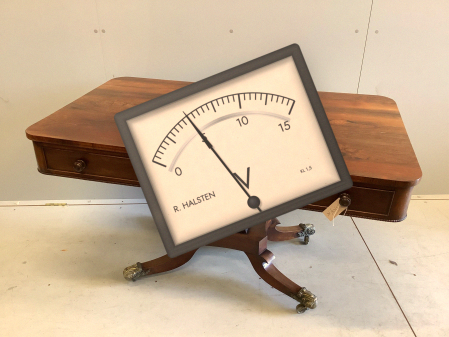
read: **5** V
